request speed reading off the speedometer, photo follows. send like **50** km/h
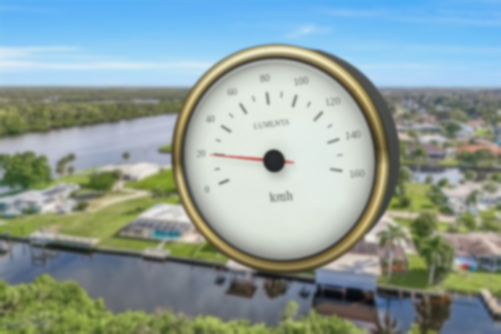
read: **20** km/h
